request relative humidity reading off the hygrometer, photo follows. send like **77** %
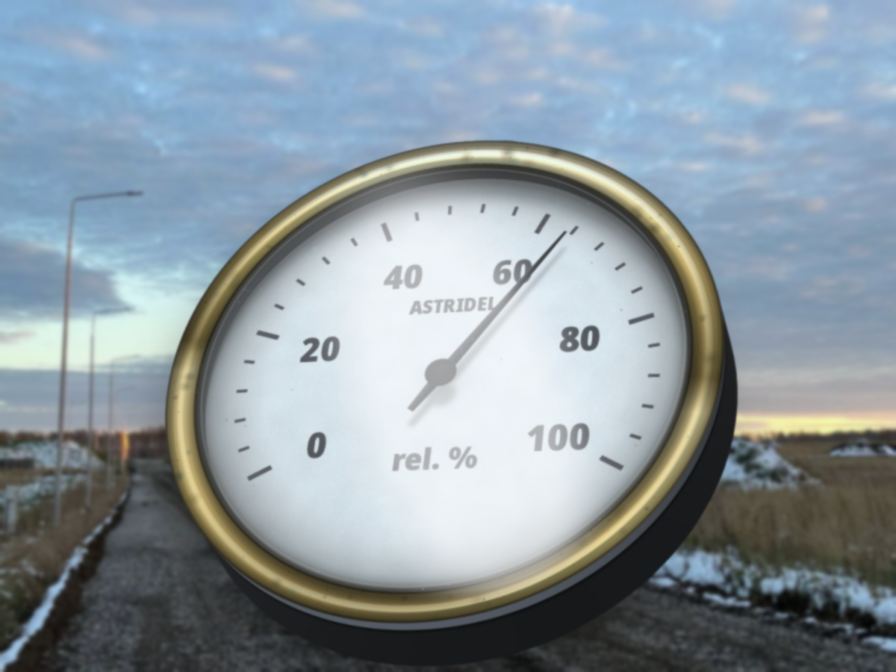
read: **64** %
